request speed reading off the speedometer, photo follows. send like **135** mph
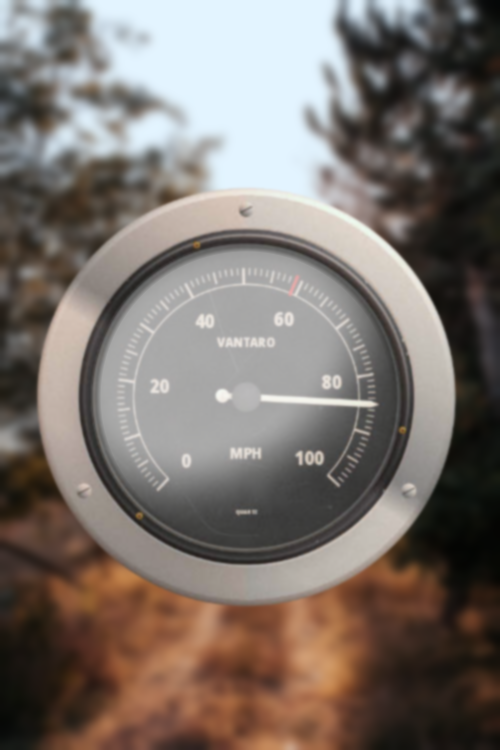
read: **85** mph
